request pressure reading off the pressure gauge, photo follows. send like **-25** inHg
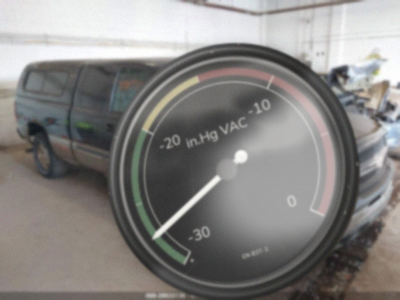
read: **-27.5** inHg
